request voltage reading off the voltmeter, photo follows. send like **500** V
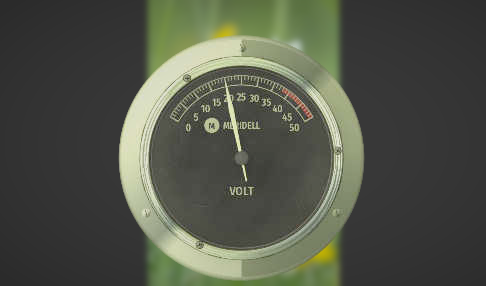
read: **20** V
